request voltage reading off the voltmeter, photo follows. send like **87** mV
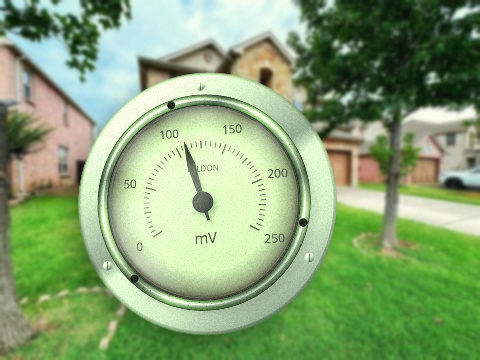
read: **110** mV
